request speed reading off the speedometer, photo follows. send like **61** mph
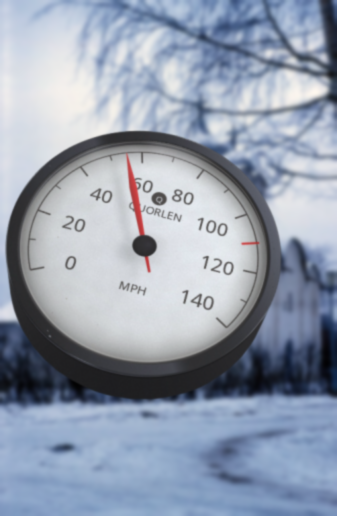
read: **55** mph
